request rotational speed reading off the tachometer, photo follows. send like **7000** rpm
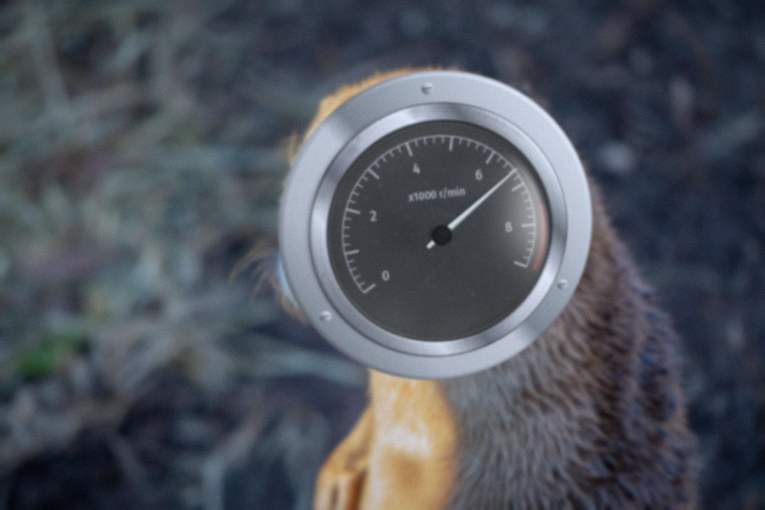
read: **6600** rpm
